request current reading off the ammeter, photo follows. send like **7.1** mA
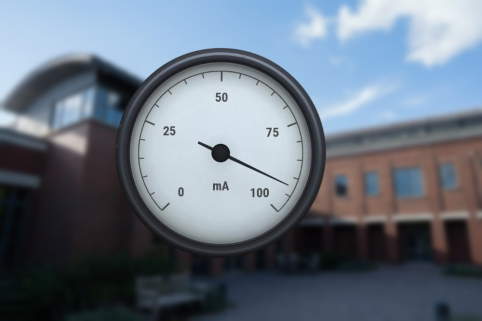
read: **92.5** mA
